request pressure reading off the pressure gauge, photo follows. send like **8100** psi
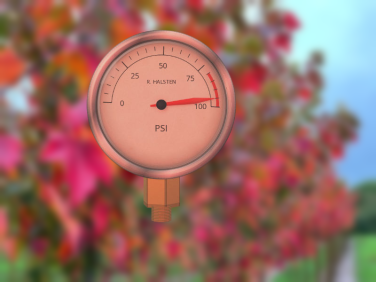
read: **95** psi
